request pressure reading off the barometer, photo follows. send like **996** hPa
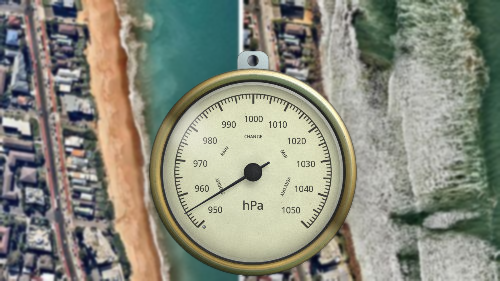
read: **955** hPa
